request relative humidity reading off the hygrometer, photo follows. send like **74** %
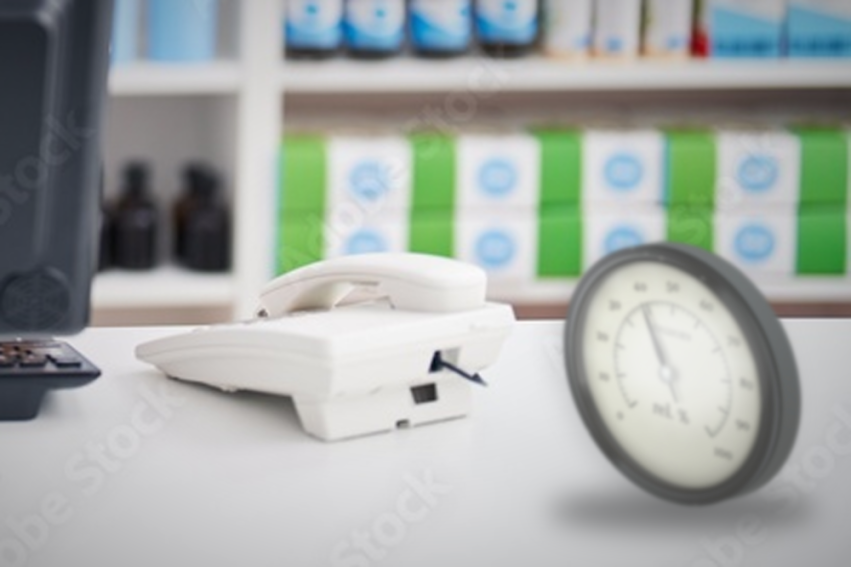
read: **40** %
